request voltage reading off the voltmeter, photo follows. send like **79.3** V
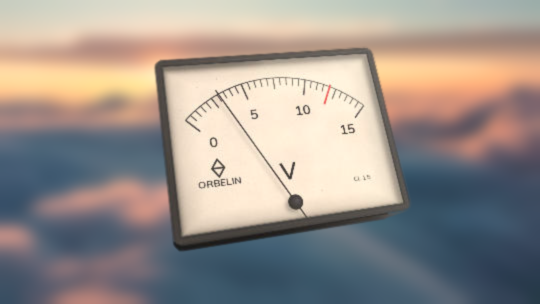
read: **3** V
